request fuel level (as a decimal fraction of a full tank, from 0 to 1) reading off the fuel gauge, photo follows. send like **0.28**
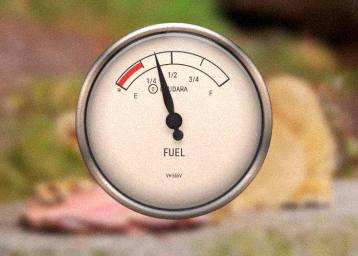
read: **0.375**
